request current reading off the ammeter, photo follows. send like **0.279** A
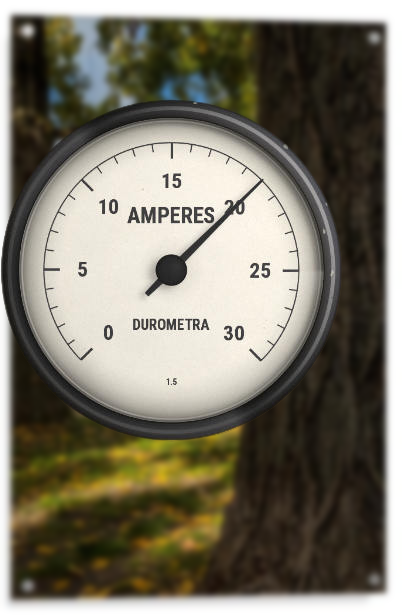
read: **20** A
